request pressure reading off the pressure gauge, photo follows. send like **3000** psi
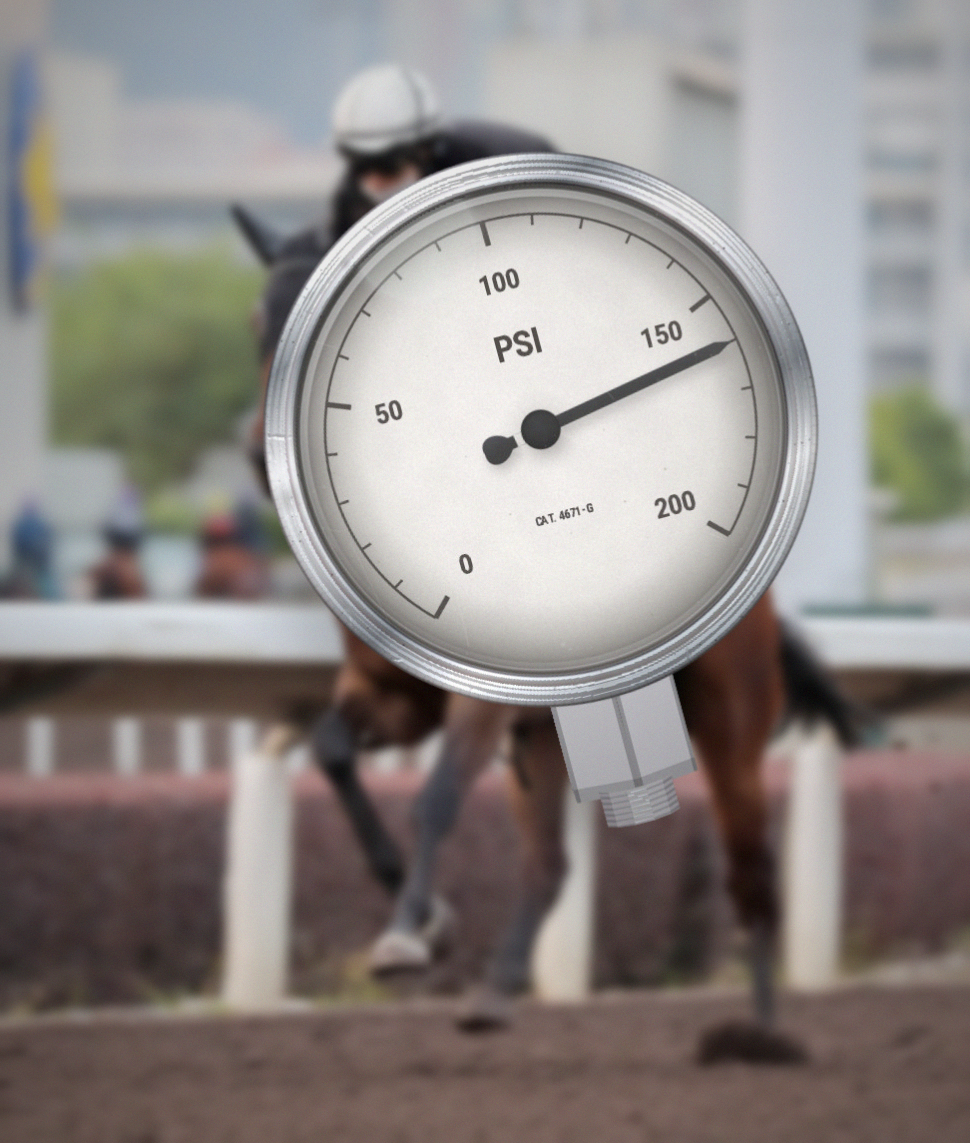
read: **160** psi
